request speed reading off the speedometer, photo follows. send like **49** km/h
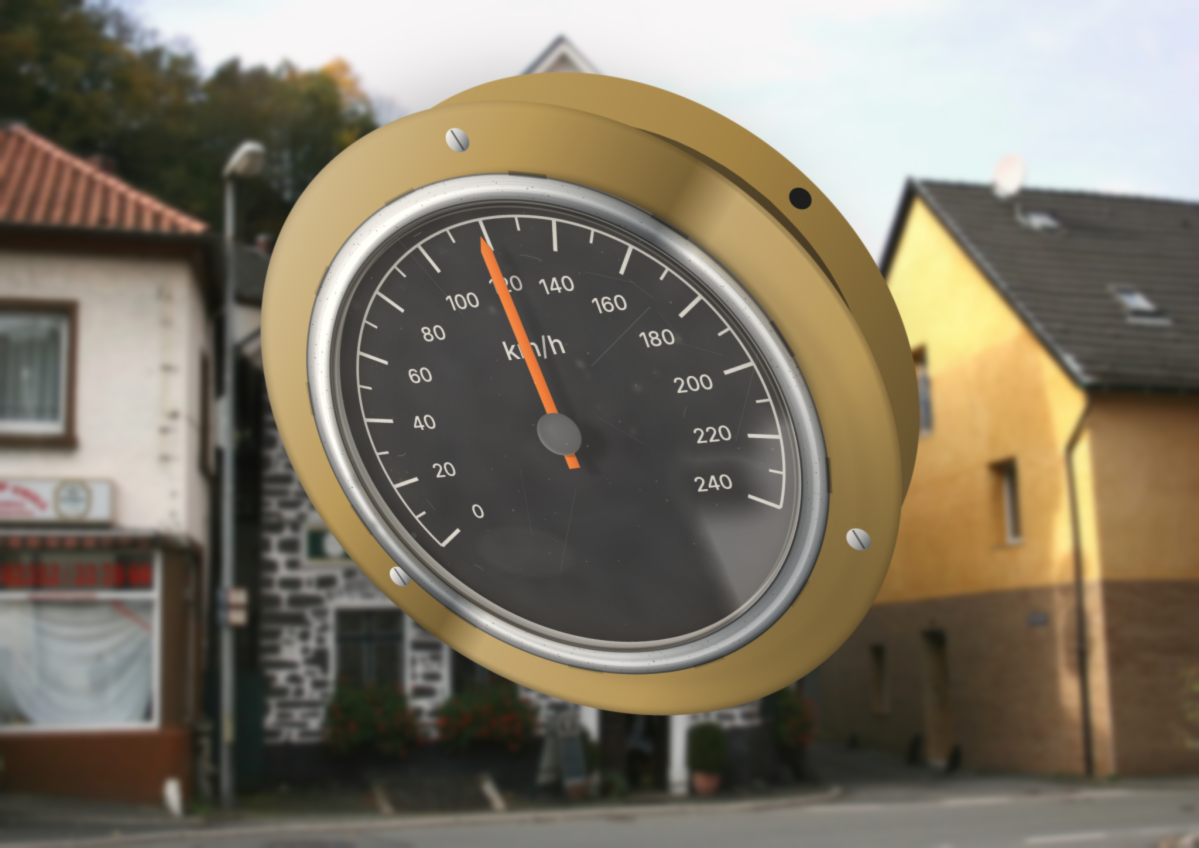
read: **120** km/h
